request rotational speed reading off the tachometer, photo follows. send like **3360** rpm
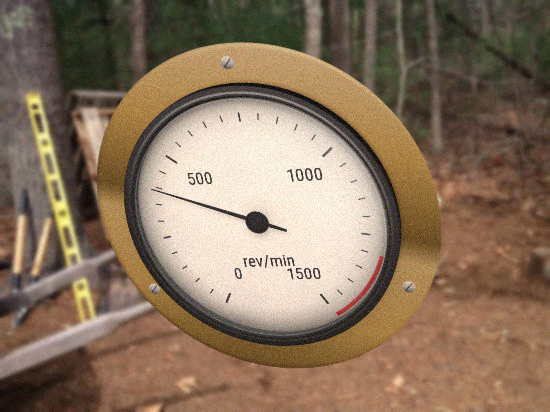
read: **400** rpm
